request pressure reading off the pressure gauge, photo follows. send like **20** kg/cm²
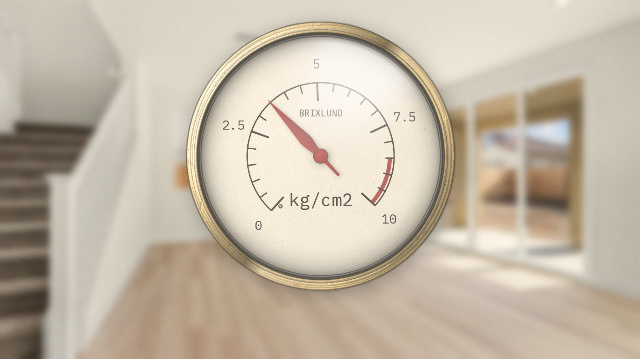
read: **3.5** kg/cm²
